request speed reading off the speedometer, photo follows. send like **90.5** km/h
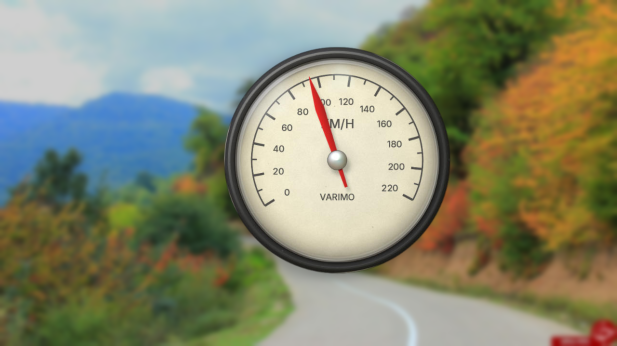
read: **95** km/h
